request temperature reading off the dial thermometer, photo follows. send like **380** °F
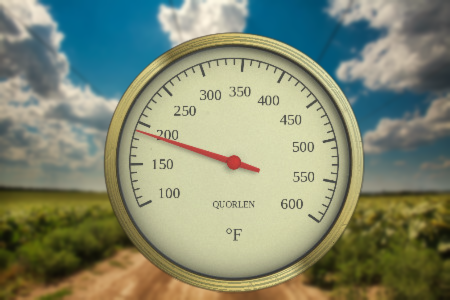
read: **190** °F
